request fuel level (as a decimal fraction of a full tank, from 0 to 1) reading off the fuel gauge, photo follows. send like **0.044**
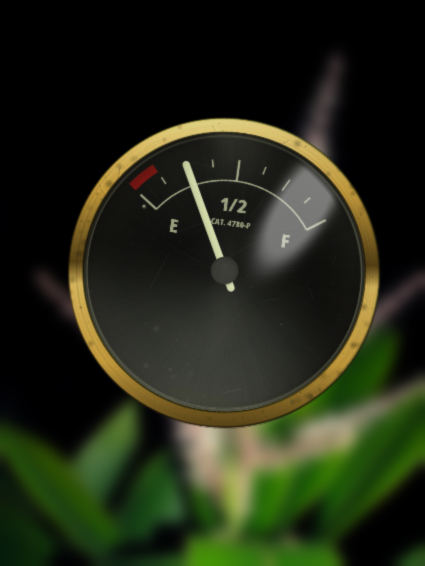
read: **0.25**
